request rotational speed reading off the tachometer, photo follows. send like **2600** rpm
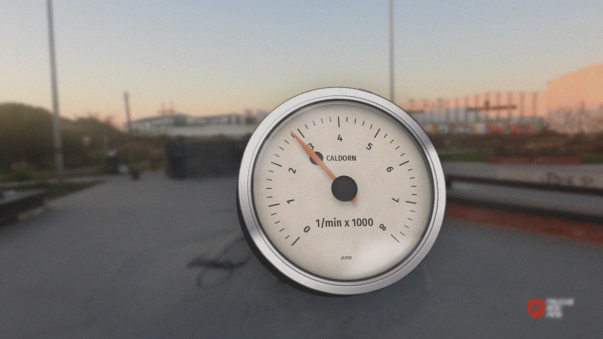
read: **2800** rpm
